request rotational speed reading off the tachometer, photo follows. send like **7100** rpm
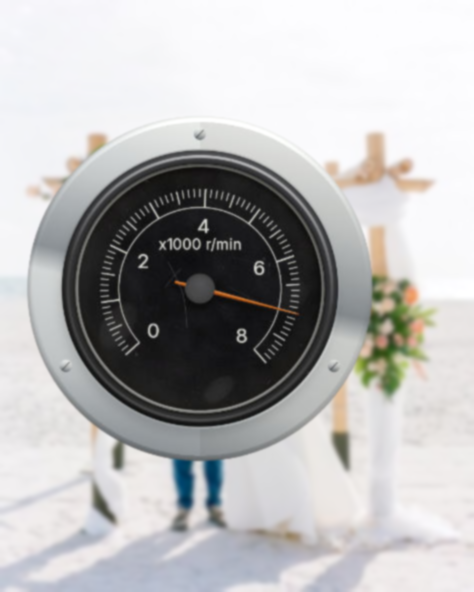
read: **7000** rpm
